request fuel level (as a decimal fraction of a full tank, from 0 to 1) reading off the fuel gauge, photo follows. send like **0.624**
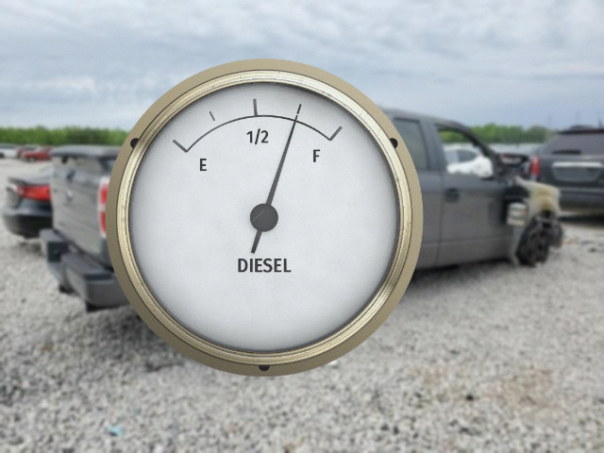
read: **0.75**
